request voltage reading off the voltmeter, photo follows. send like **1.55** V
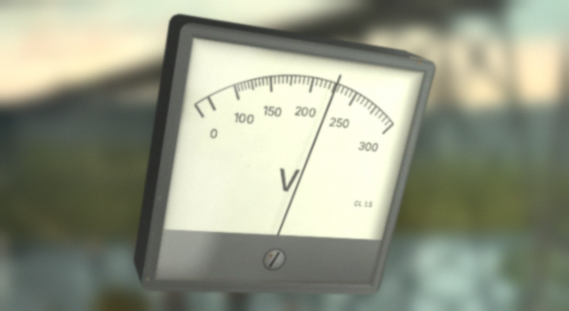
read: **225** V
